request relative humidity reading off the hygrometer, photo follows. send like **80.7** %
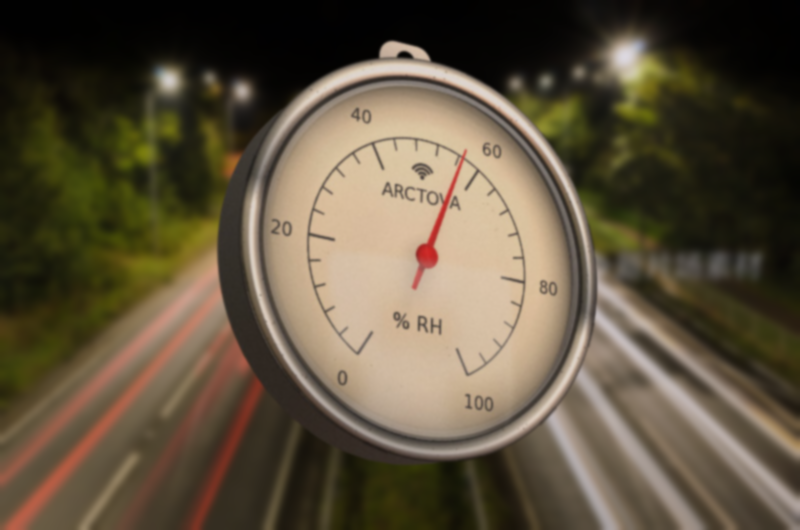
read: **56** %
